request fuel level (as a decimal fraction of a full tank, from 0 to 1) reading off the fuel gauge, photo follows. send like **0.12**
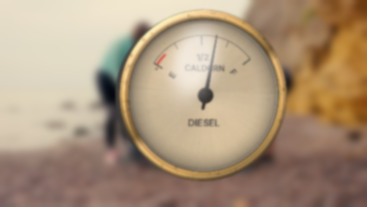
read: **0.625**
